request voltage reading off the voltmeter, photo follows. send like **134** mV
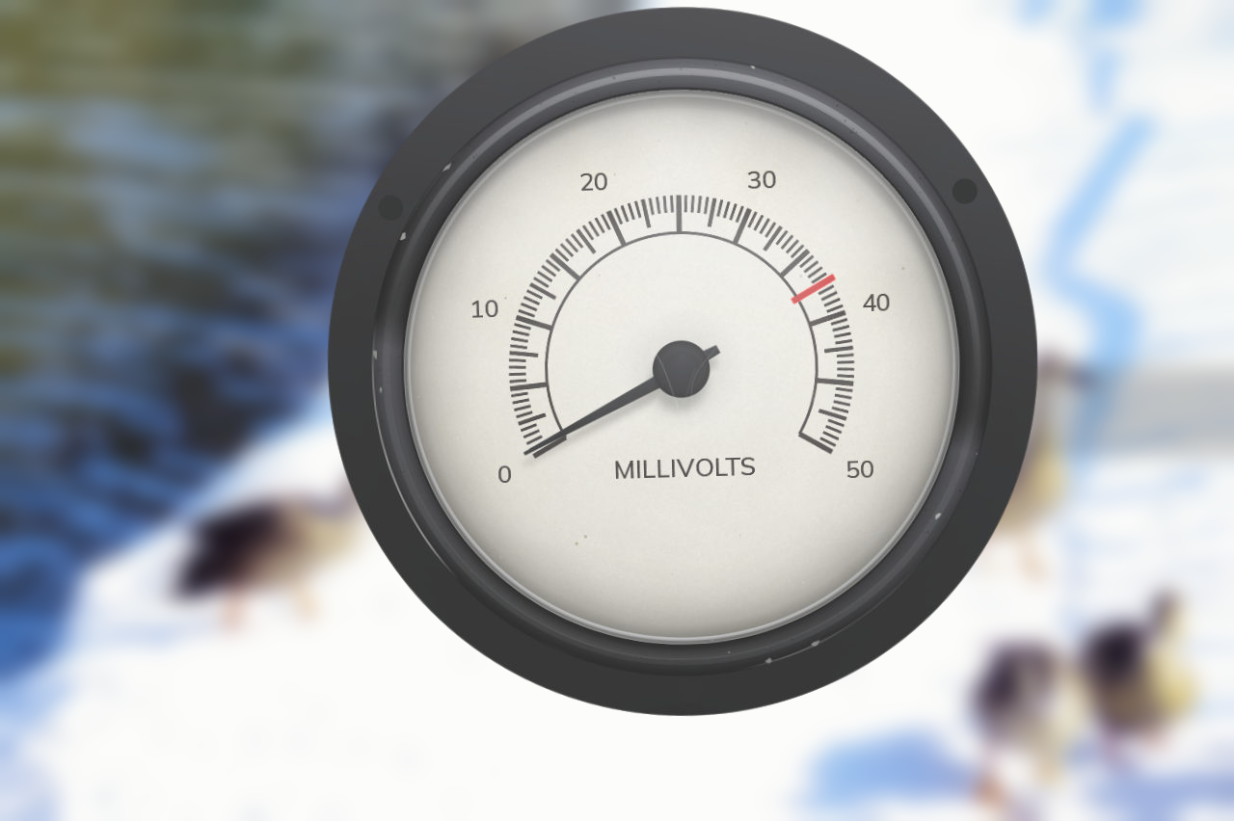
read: **0.5** mV
